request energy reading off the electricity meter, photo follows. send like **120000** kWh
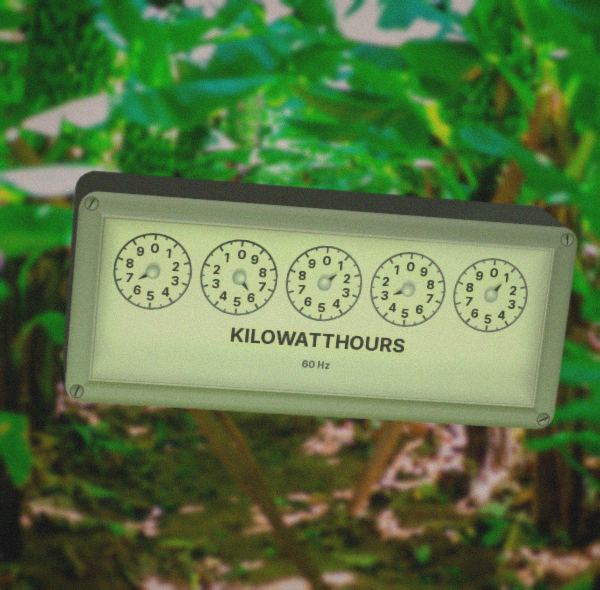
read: **66131** kWh
